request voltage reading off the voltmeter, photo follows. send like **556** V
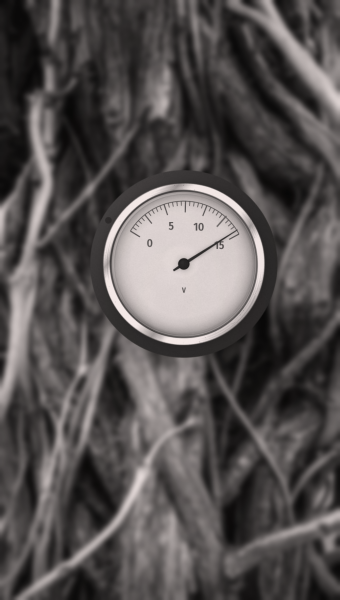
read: **14.5** V
